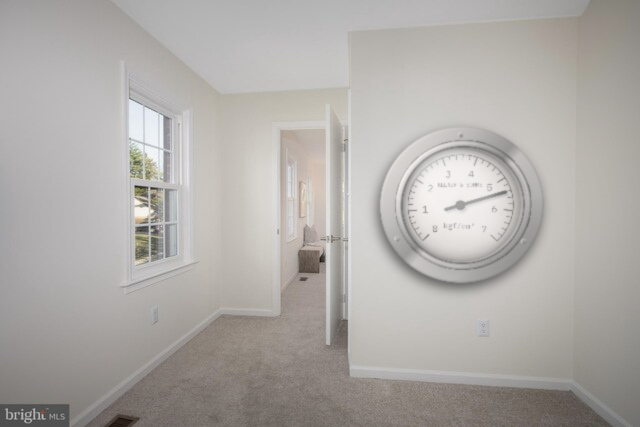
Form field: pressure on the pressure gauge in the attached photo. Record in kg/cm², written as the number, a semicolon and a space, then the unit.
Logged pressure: 5.4; kg/cm²
